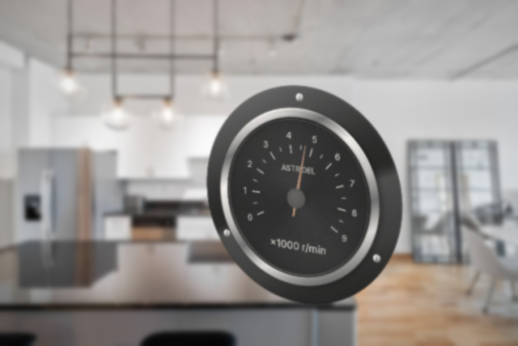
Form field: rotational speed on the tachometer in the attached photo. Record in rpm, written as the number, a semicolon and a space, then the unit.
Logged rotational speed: 4750; rpm
